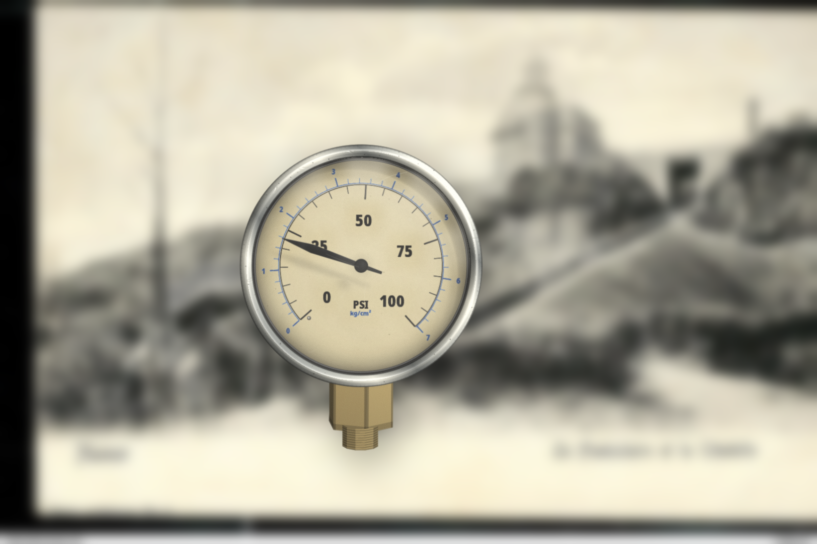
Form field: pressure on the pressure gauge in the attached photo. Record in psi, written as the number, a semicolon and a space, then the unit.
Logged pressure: 22.5; psi
